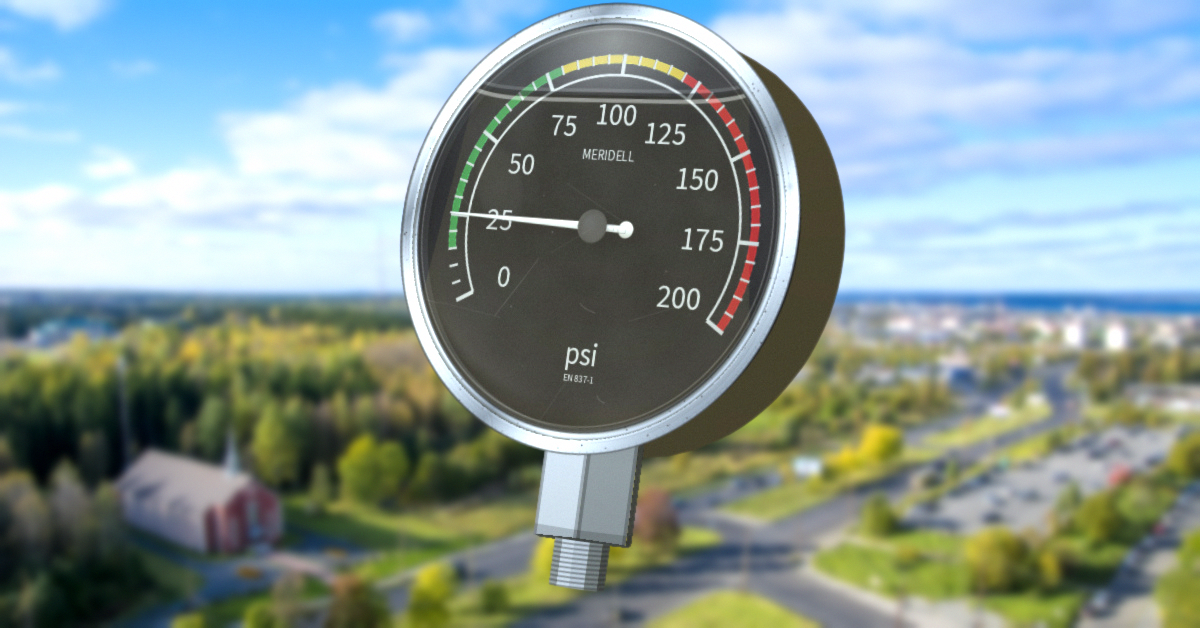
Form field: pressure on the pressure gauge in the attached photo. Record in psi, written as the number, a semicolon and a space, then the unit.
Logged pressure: 25; psi
